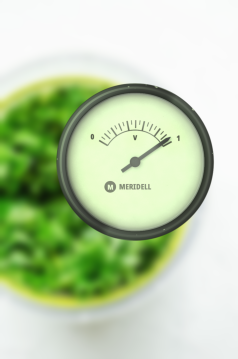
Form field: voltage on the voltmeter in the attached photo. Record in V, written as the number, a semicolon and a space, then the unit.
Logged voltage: 0.95; V
